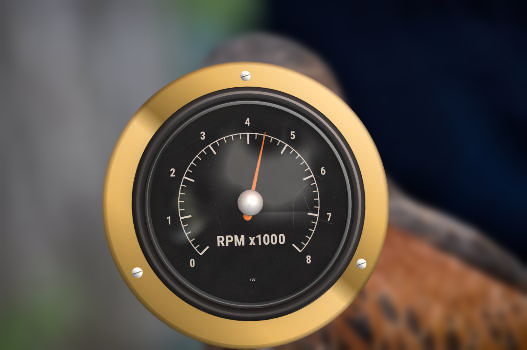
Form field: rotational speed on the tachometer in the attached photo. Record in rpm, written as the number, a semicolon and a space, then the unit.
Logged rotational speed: 4400; rpm
